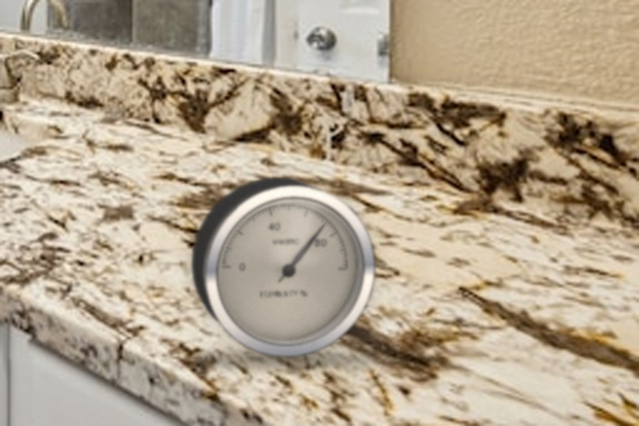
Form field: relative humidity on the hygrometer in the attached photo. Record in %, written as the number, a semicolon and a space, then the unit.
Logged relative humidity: 70; %
